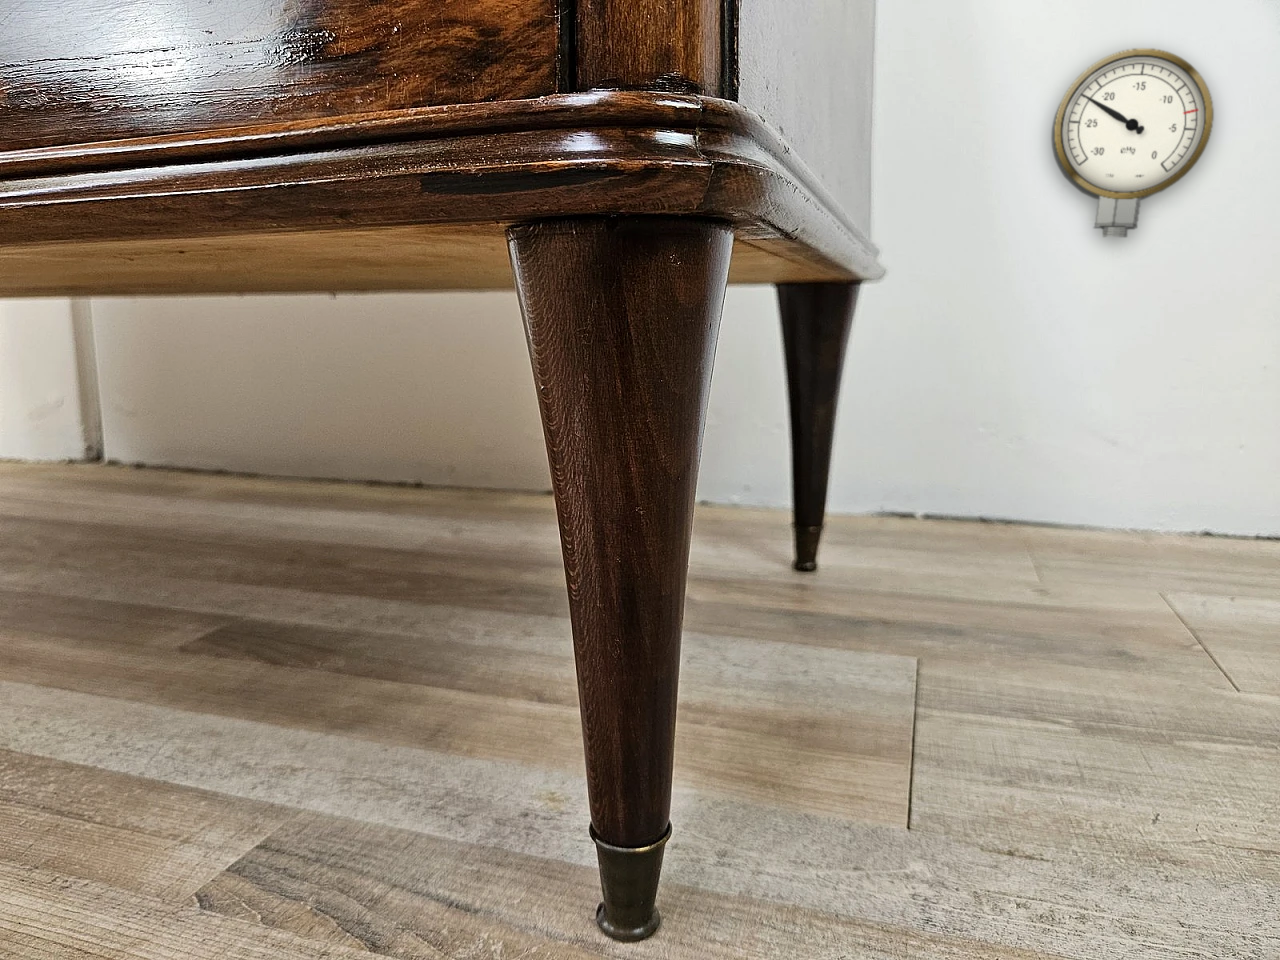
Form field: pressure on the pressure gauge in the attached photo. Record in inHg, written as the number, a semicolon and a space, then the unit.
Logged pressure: -22; inHg
